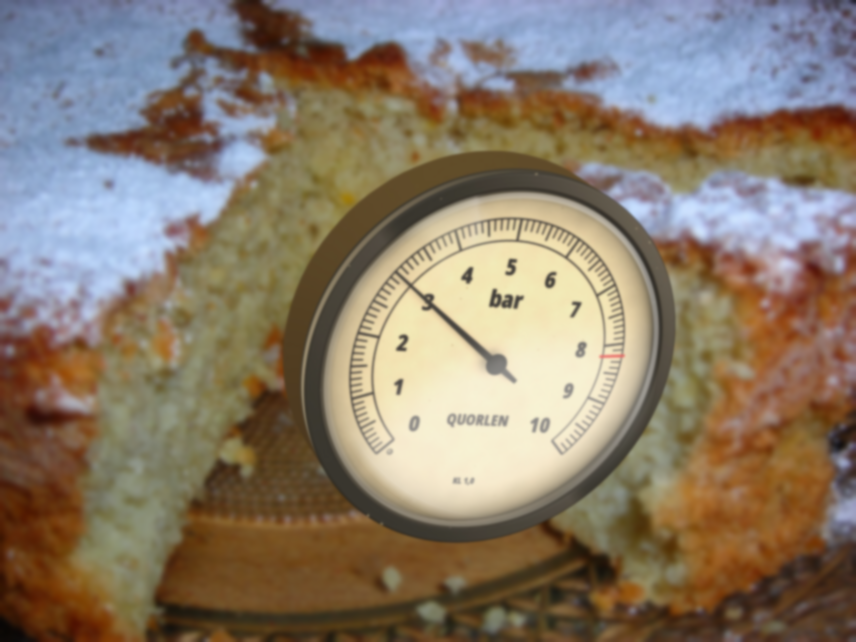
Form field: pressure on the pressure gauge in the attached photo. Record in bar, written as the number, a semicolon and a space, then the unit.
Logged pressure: 3; bar
